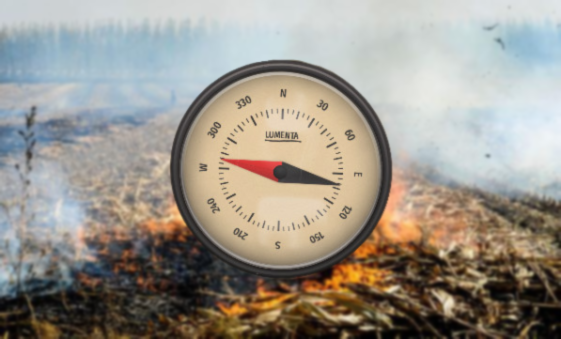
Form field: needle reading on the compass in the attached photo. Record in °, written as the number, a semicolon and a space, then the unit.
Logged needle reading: 280; °
